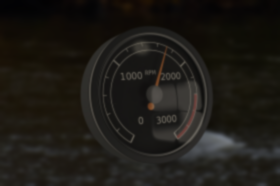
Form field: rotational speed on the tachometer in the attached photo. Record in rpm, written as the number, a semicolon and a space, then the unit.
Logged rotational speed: 1700; rpm
